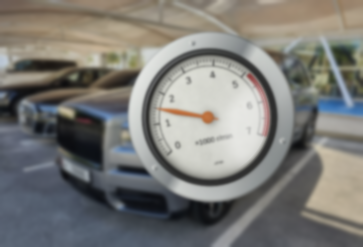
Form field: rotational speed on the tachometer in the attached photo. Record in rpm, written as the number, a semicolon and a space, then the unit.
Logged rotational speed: 1500; rpm
